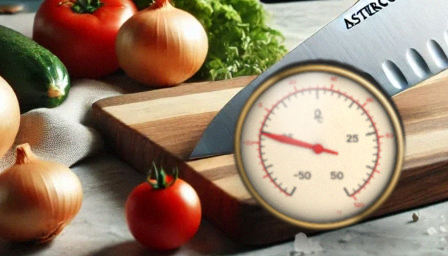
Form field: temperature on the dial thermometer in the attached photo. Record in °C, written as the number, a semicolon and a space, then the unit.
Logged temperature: -25; °C
